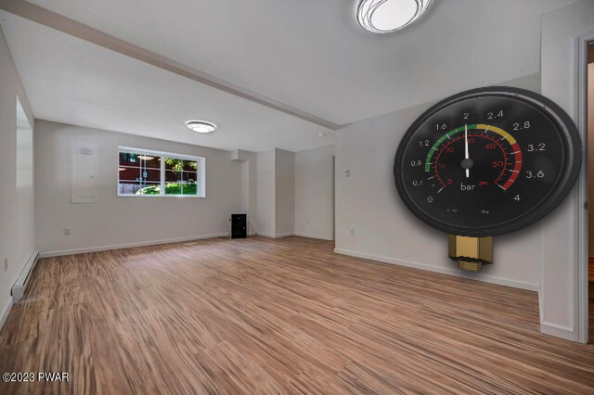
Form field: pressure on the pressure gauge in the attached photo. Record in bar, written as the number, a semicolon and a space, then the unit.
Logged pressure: 2; bar
